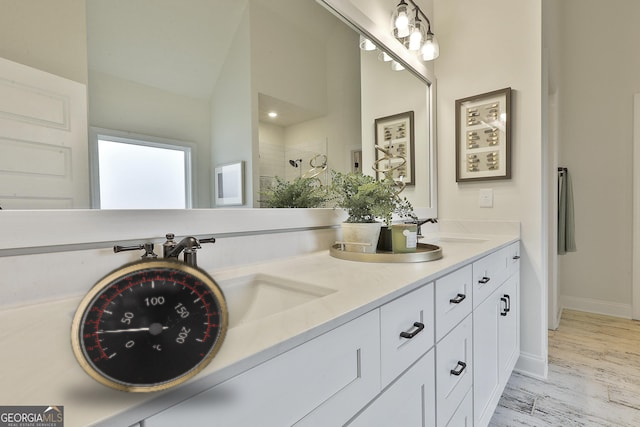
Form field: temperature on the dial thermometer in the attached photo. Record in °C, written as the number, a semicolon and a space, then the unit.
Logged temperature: 30; °C
